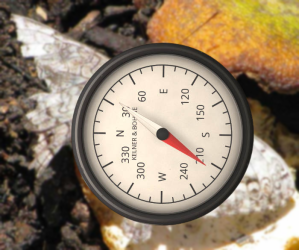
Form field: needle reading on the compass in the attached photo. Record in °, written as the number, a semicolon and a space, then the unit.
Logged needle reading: 215; °
